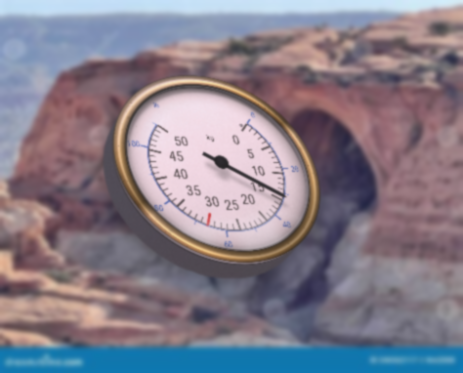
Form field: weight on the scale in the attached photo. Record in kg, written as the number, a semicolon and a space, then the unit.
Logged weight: 15; kg
